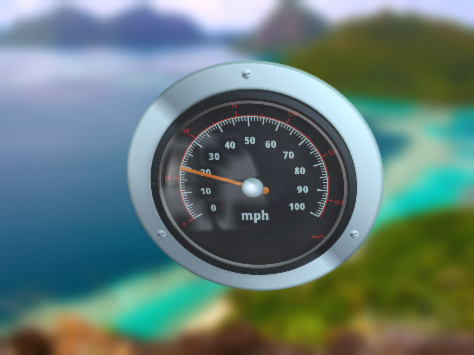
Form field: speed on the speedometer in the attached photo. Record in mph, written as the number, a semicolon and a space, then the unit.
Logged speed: 20; mph
